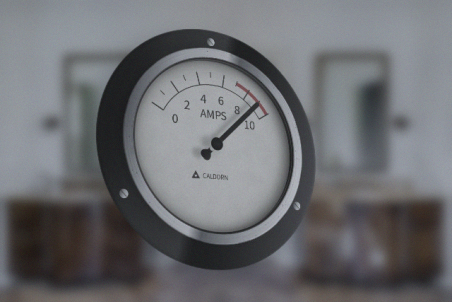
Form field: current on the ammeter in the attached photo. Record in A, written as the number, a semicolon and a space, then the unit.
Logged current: 9; A
